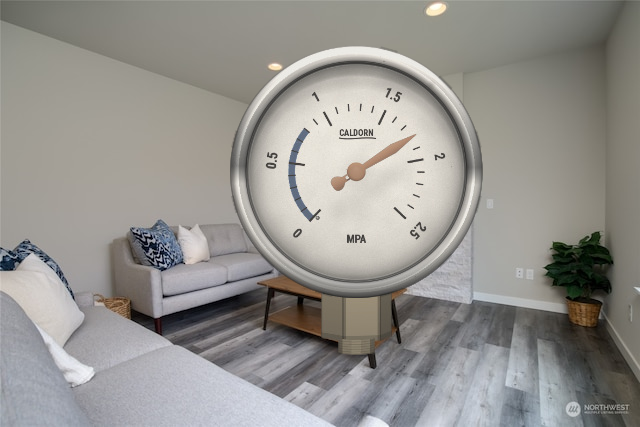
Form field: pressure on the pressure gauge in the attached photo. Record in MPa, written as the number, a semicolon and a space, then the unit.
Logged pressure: 1.8; MPa
